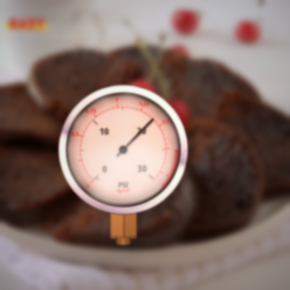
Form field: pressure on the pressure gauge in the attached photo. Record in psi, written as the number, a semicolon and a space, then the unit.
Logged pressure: 20; psi
